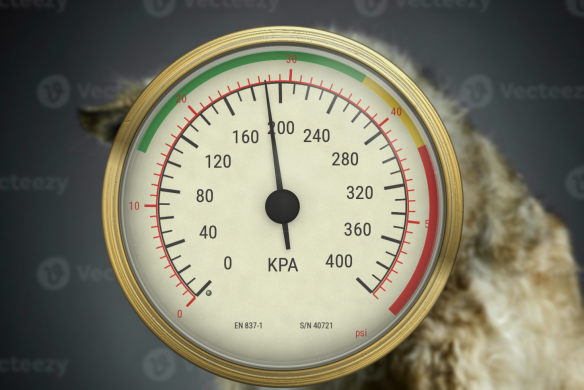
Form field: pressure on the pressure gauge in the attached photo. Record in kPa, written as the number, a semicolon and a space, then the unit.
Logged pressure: 190; kPa
